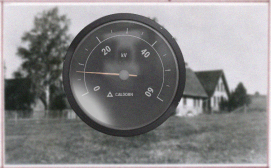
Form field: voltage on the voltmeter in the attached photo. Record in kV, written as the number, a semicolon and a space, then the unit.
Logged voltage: 7.5; kV
